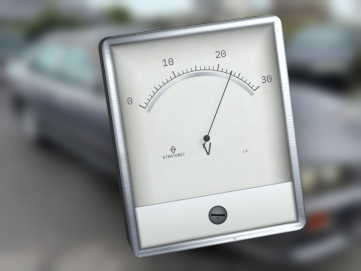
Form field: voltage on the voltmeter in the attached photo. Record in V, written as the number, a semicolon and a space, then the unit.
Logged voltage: 23; V
